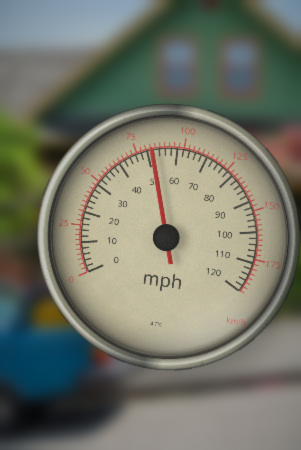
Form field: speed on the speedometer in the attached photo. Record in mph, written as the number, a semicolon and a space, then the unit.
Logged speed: 52; mph
